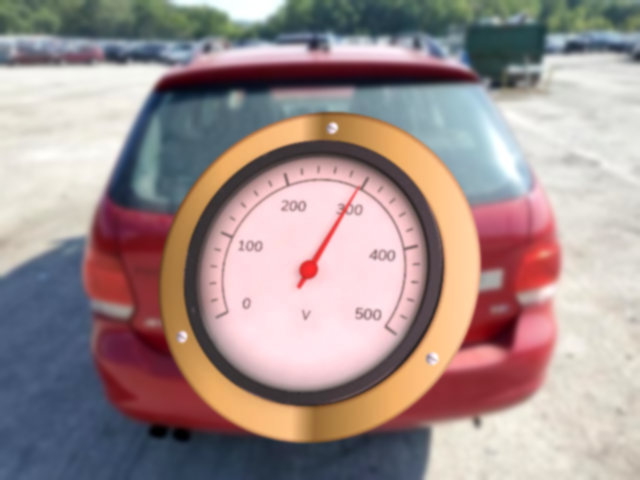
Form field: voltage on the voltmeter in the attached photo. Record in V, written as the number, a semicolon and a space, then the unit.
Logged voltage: 300; V
